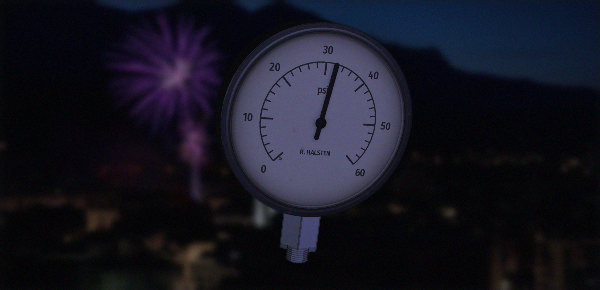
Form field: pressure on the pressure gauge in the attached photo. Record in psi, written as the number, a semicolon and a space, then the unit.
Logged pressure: 32; psi
